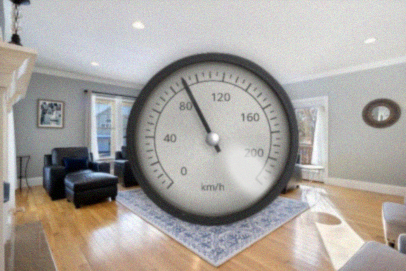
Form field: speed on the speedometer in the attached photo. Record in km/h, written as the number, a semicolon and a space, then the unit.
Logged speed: 90; km/h
